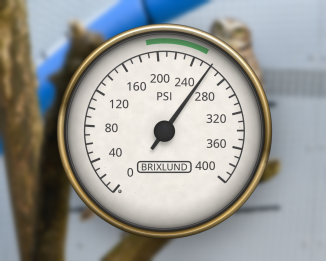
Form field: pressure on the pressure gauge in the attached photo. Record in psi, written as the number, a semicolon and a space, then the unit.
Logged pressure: 260; psi
